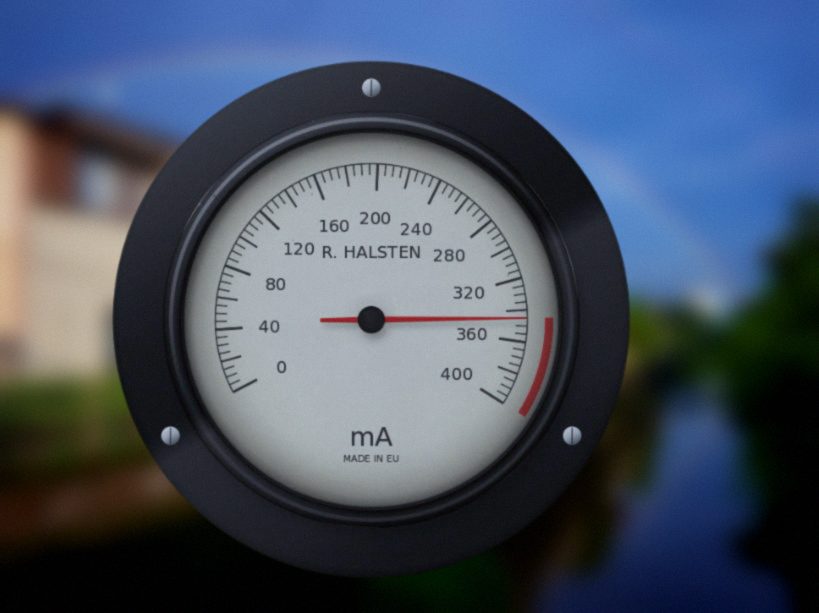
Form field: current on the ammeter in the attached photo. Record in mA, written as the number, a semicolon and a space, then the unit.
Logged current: 345; mA
